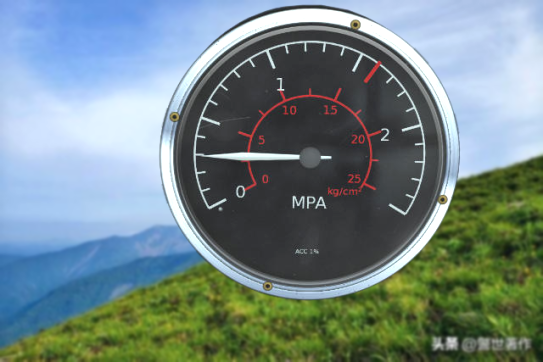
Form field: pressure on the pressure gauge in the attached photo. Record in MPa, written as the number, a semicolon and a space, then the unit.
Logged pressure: 0.3; MPa
